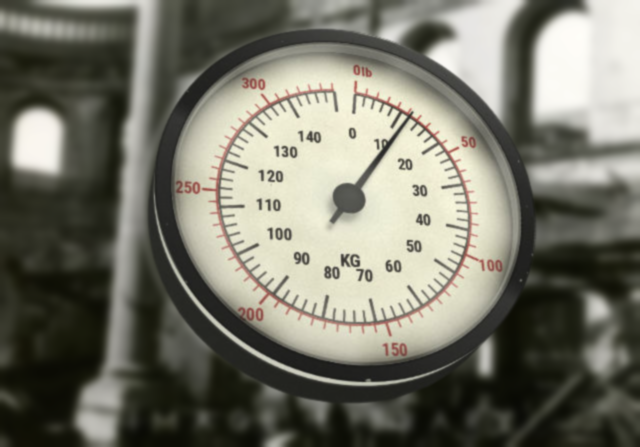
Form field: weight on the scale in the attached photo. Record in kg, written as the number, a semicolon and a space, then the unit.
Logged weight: 12; kg
